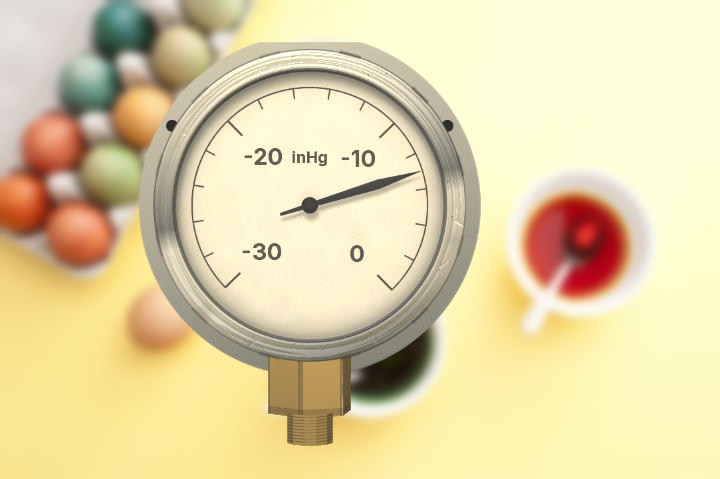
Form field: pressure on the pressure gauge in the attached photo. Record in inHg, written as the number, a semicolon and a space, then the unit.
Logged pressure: -7; inHg
